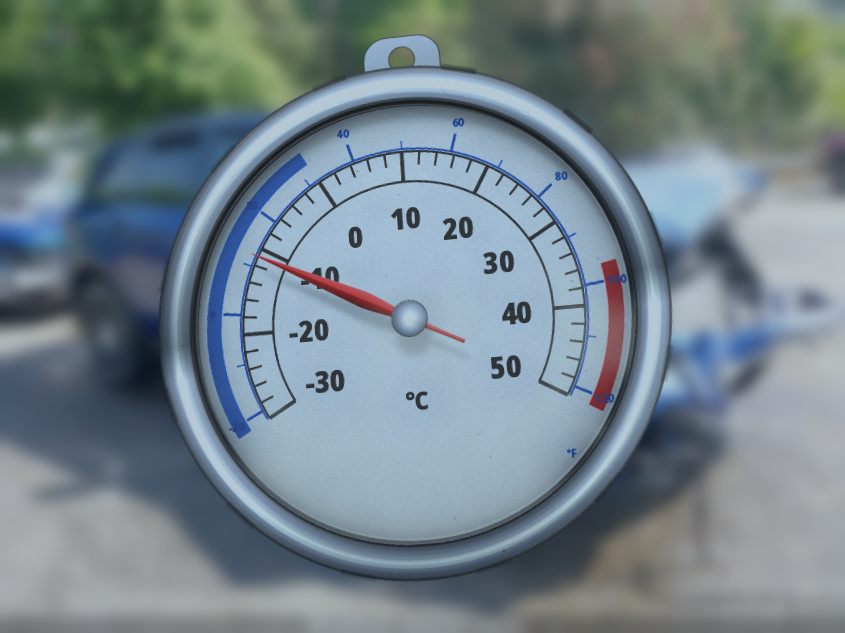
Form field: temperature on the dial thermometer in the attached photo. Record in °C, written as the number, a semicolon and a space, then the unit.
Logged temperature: -11; °C
